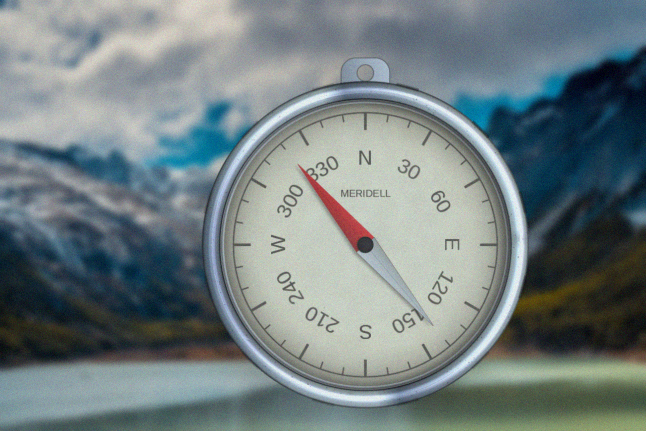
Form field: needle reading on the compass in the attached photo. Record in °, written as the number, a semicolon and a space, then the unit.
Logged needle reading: 320; °
